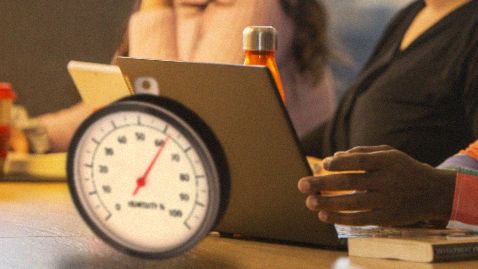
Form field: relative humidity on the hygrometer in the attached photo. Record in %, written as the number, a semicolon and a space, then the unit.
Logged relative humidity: 62.5; %
